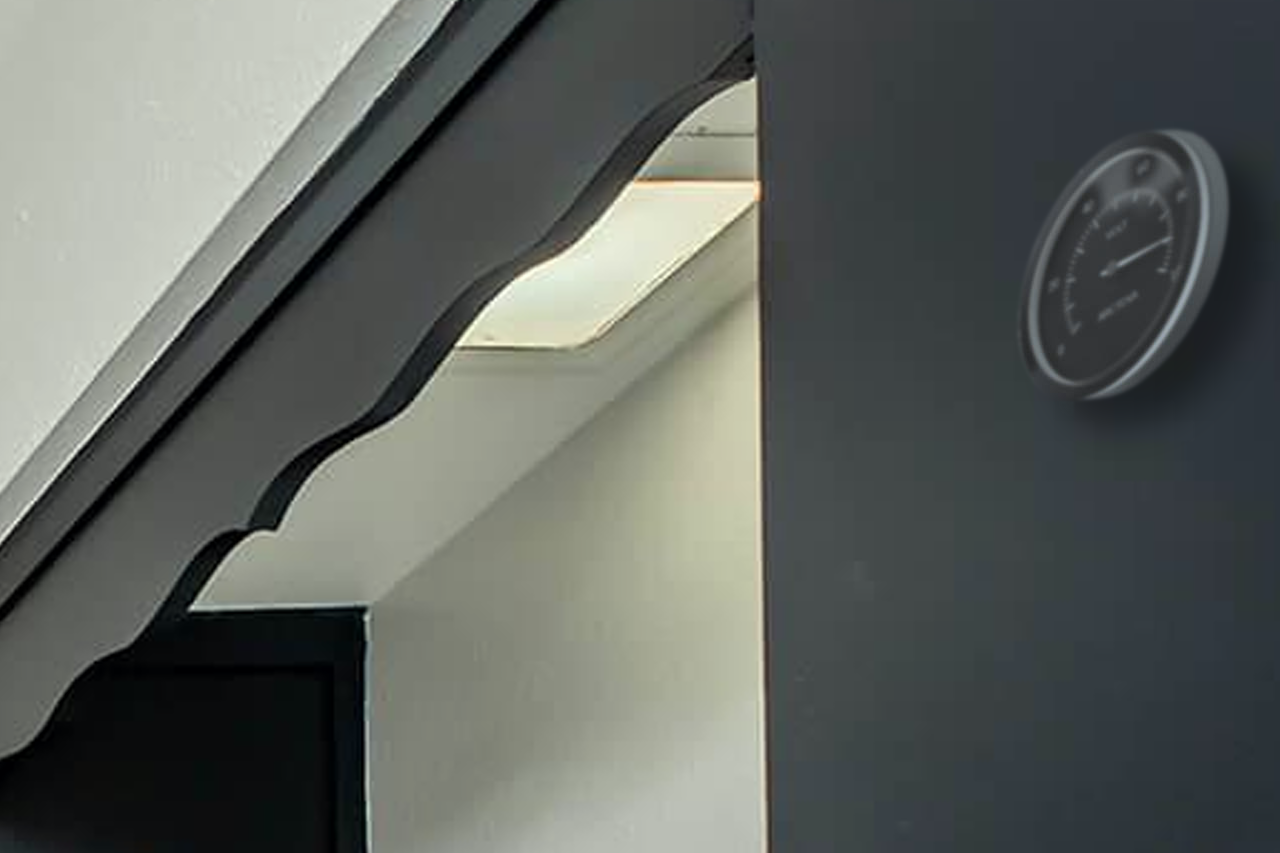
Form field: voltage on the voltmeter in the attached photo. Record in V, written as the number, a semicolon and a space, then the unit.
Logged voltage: 90; V
